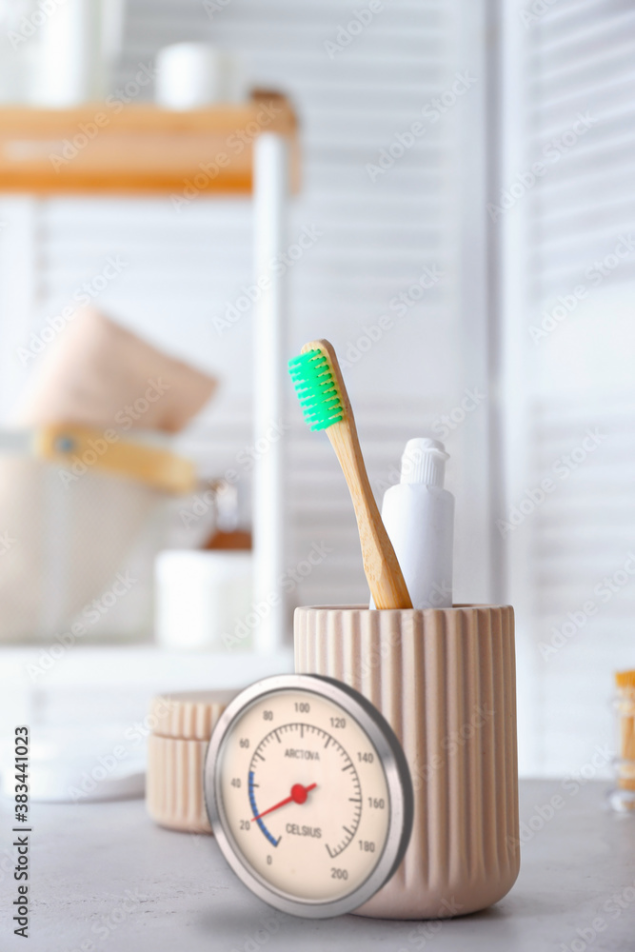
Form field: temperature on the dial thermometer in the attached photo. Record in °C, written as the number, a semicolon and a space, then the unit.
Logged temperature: 20; °C
